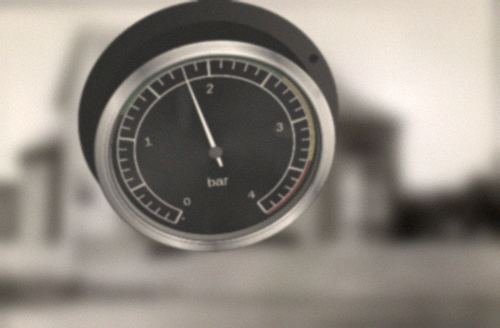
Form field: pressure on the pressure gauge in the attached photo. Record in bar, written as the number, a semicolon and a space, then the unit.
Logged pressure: 1.8; bar
